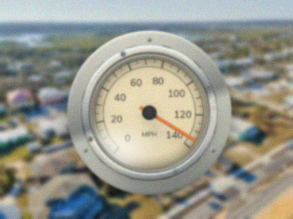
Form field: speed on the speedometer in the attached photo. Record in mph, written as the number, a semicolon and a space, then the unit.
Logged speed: 135; mph
